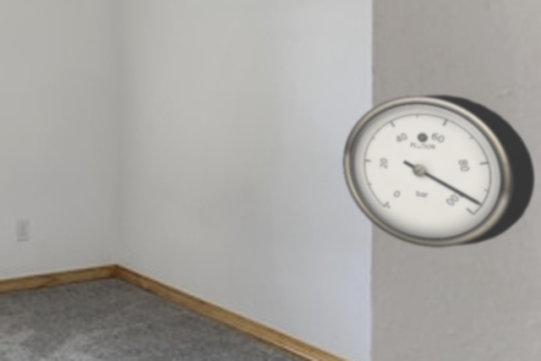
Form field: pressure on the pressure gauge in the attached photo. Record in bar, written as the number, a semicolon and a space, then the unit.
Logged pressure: 95; bar
